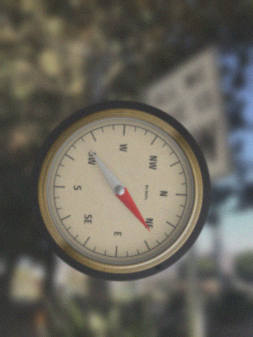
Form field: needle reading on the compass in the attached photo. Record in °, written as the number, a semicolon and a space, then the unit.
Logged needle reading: 50; °
